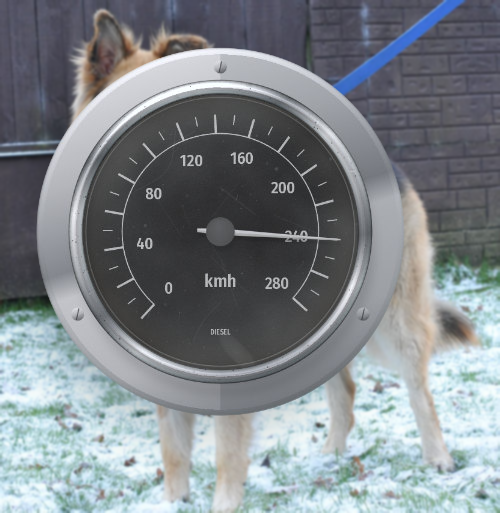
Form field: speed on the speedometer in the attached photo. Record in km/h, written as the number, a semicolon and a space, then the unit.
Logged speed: 240; km/h
